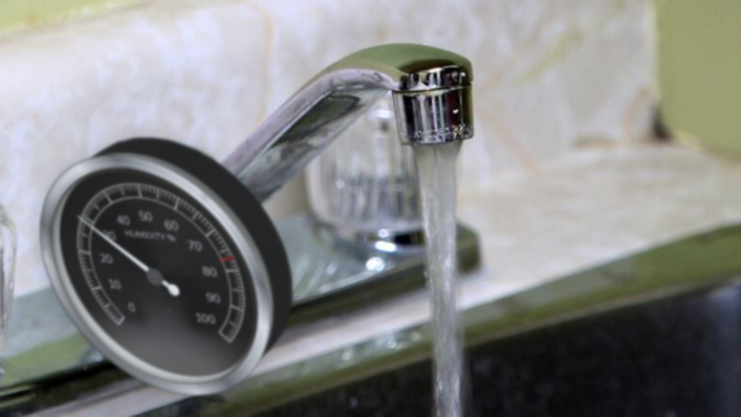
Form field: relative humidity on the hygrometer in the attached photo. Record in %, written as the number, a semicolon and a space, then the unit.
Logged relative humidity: 30; %
